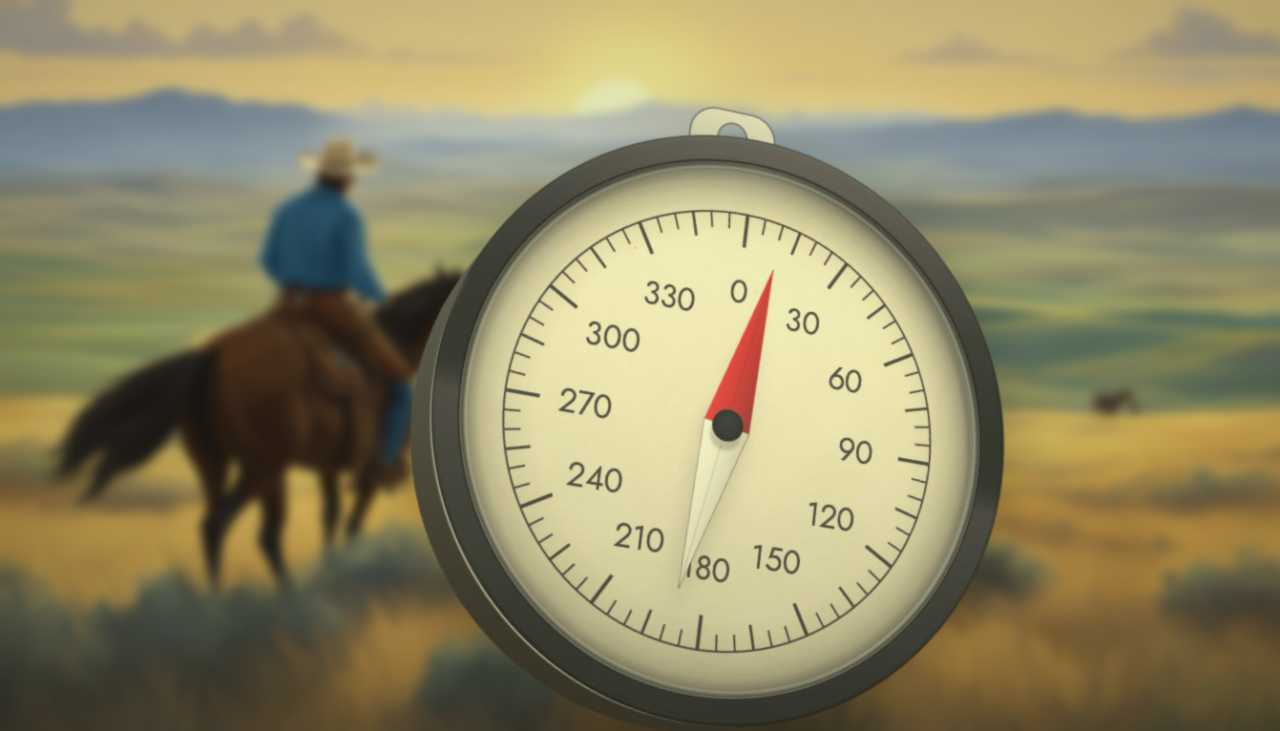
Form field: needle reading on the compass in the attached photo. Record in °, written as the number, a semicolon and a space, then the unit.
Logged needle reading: 10; °
